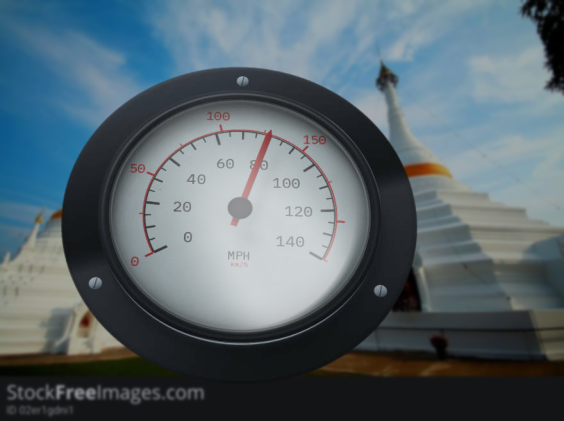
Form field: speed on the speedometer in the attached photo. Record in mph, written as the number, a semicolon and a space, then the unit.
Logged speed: 80; mph
